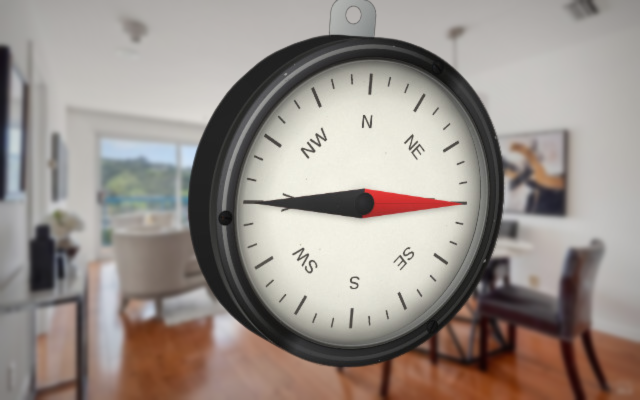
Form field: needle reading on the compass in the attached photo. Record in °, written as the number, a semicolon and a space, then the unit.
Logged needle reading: 90; °
